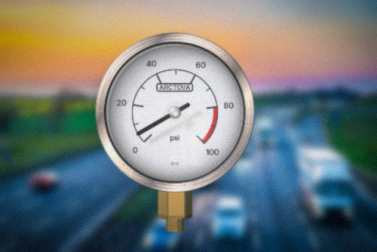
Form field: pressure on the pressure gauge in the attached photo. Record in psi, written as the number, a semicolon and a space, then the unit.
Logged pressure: 5; psi
